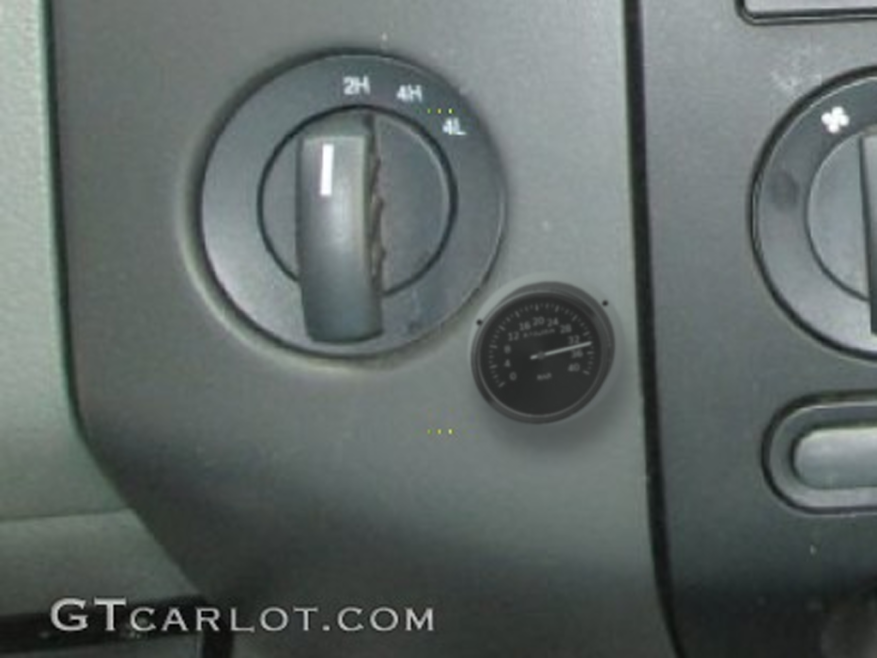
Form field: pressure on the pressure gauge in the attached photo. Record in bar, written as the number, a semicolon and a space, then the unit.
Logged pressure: 34; bar
